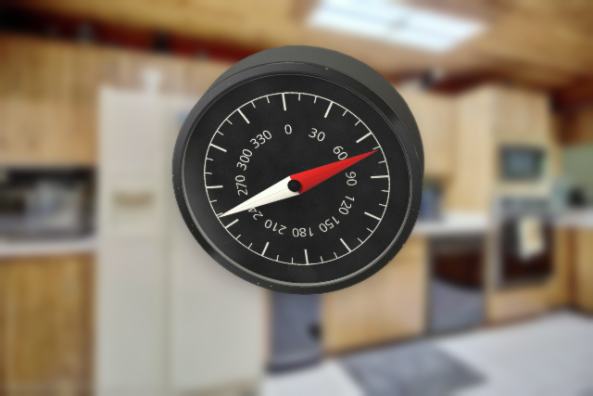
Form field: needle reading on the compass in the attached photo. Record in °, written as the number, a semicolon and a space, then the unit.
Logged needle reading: 70; °
